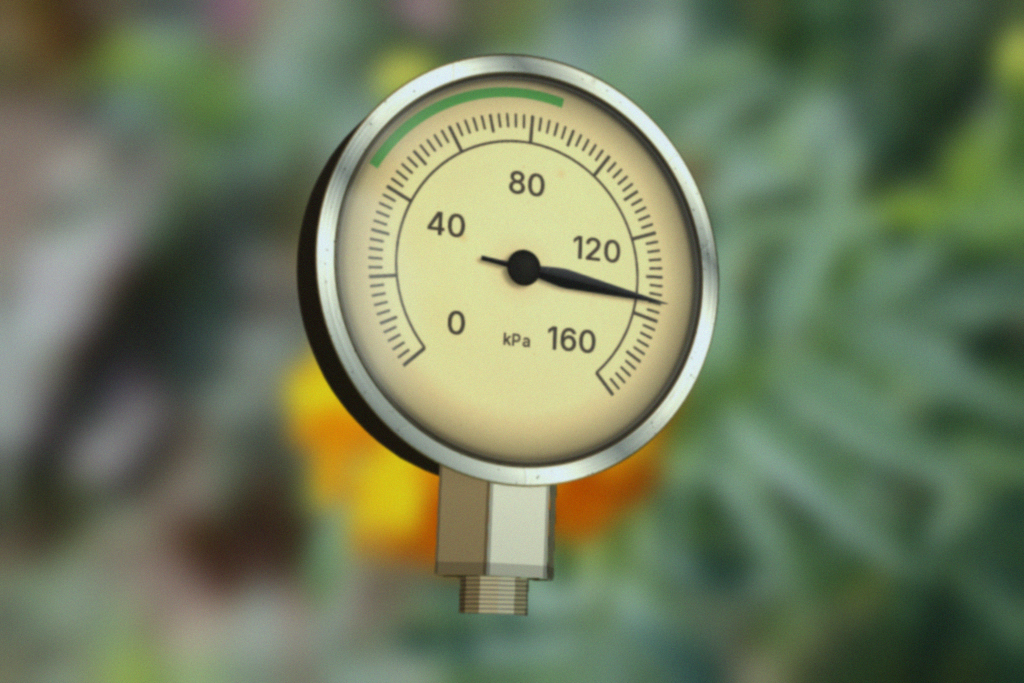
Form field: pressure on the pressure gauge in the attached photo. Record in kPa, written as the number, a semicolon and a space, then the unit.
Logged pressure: 136; kPa
